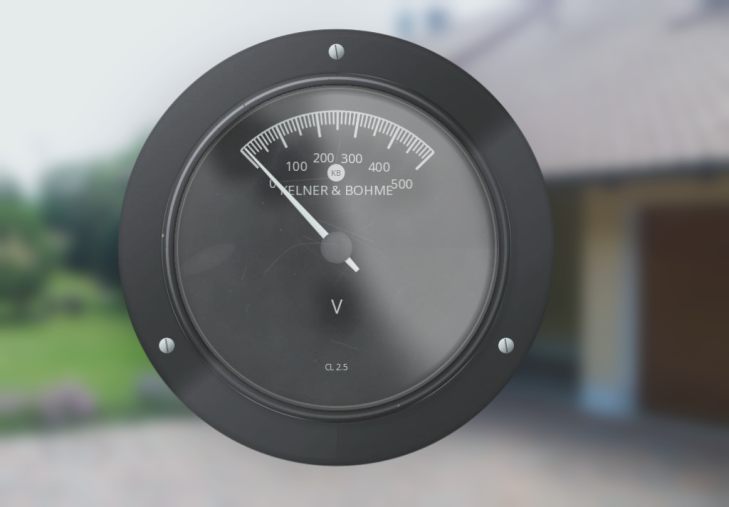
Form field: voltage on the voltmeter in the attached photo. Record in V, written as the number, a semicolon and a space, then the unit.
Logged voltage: 10; V
